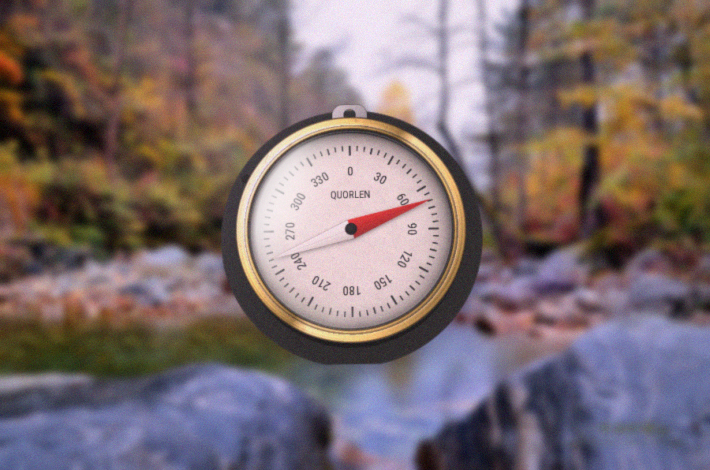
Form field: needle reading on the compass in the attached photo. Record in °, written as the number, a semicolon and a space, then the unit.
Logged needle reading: 70; °
